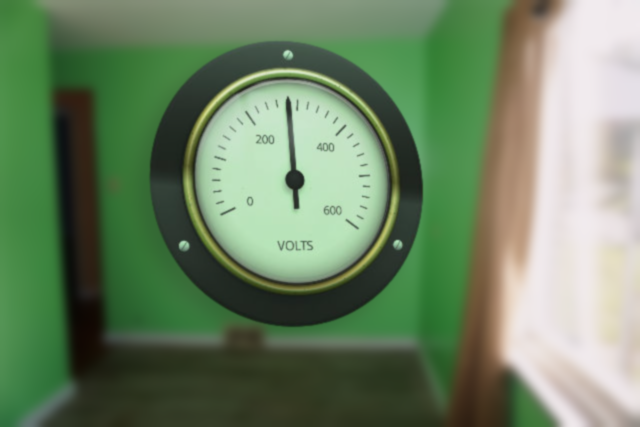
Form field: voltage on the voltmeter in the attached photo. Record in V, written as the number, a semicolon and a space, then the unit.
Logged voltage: 280; V
